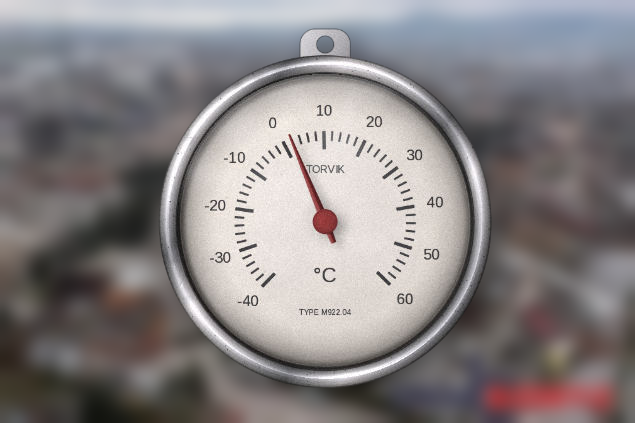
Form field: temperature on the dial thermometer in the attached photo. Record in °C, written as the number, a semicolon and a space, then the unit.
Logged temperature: 2; °C
